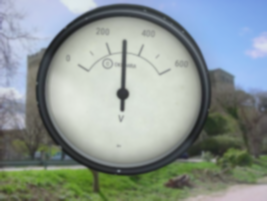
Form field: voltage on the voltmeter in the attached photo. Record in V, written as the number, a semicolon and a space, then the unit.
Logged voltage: 300; V
